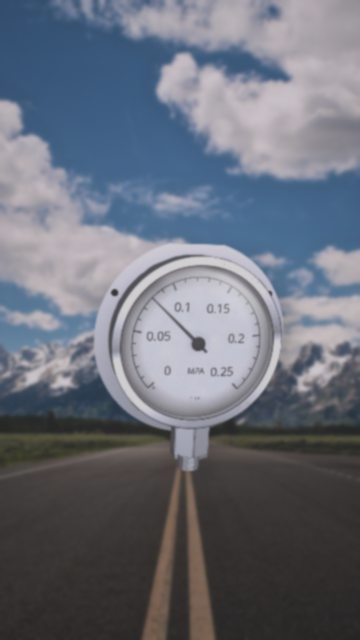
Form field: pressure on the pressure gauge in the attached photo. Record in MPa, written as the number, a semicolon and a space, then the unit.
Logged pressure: 0.08; MPa
